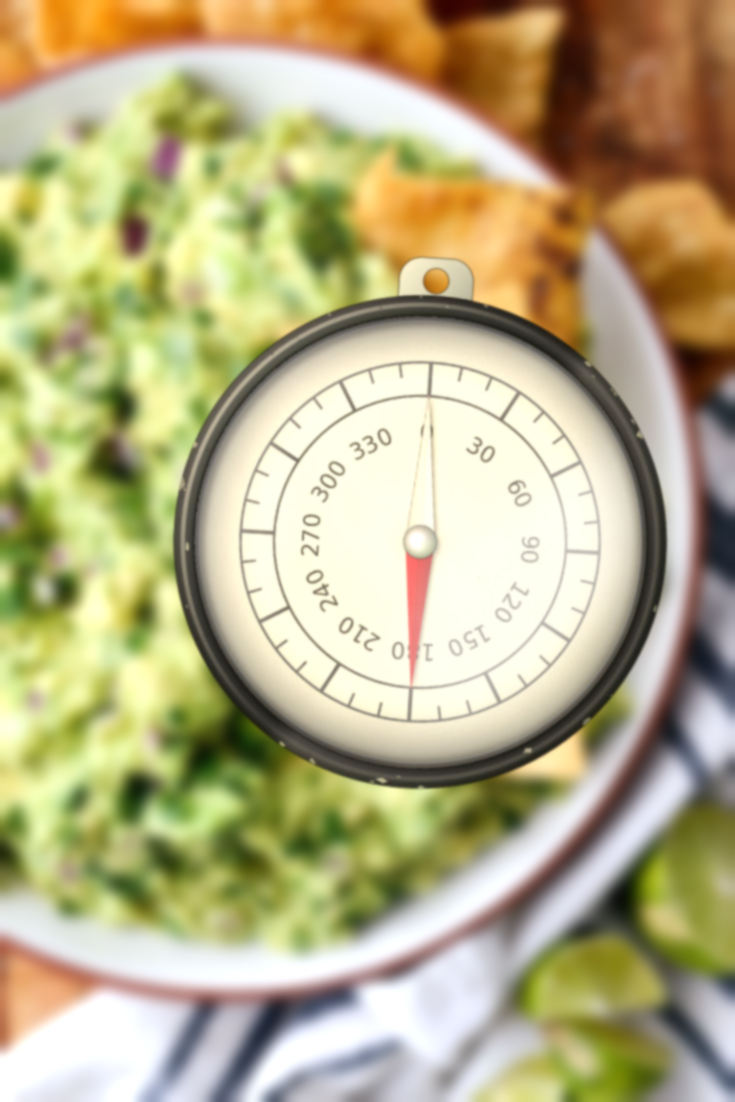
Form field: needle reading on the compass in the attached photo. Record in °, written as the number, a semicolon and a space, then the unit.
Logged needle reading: 180; °
